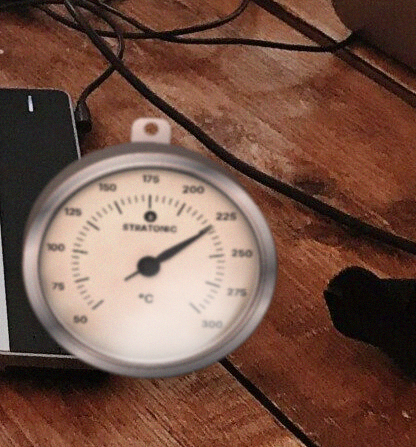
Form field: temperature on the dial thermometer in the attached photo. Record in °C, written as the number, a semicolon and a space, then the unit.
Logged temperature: 225; °C
